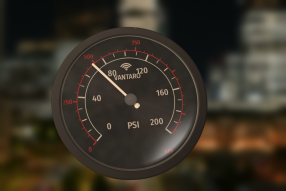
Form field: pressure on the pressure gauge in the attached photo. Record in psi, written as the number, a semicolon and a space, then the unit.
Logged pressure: 70; psi
